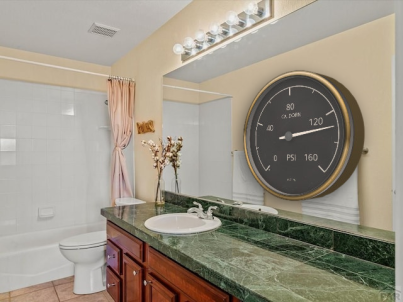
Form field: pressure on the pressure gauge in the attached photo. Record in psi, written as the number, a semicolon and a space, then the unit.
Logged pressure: 130; psi
